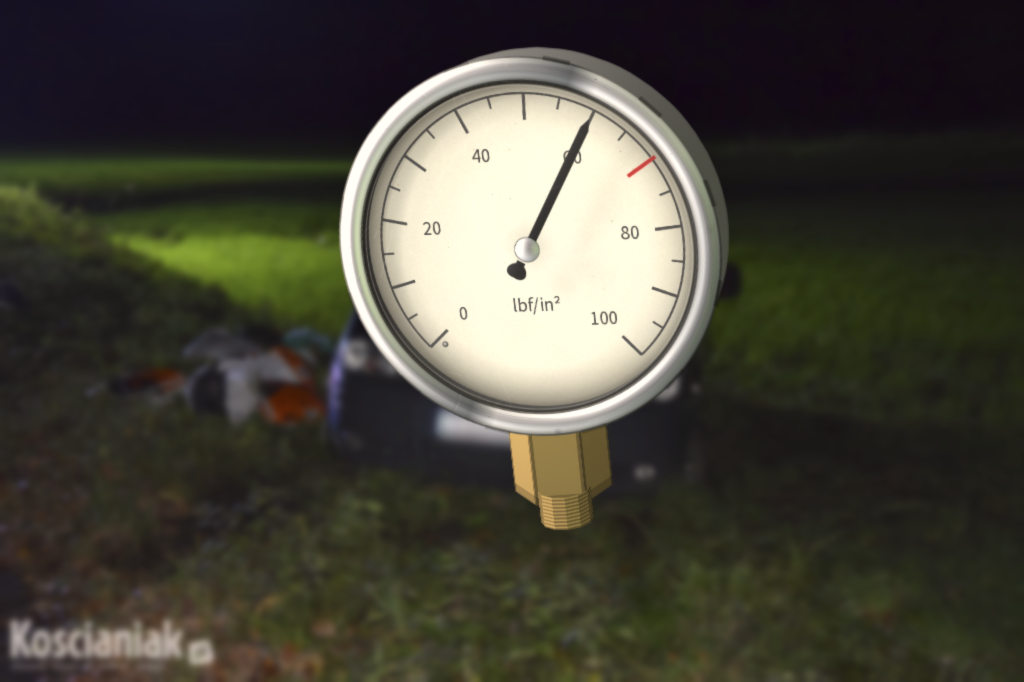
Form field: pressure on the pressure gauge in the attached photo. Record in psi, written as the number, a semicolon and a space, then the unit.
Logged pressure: 60; psi
